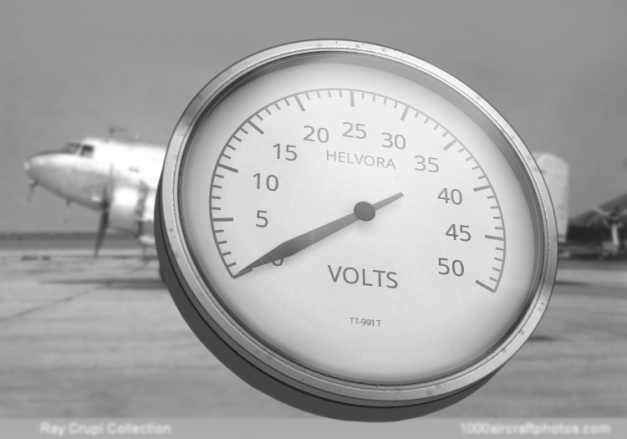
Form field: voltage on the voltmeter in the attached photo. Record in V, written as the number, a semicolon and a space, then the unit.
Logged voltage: 0; V
